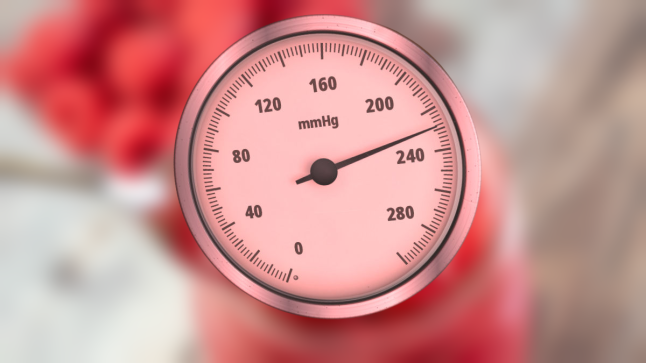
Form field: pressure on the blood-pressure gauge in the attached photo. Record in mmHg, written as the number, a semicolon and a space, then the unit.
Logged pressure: 228; mmHg
